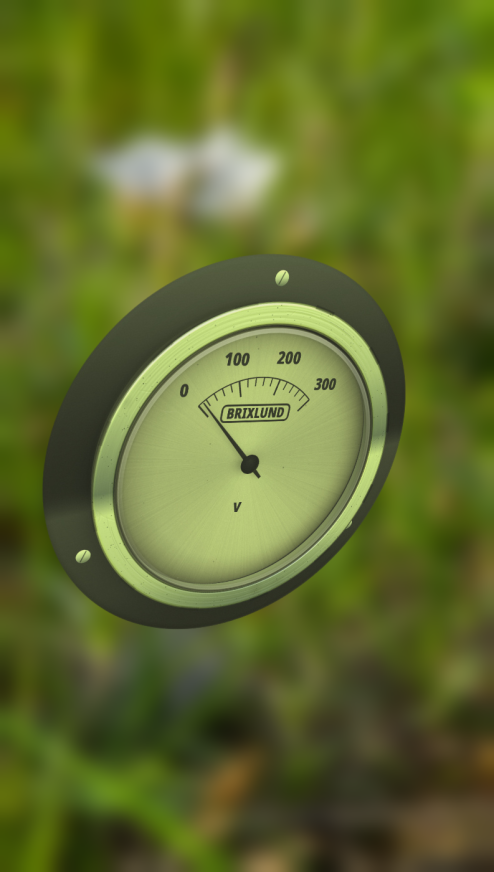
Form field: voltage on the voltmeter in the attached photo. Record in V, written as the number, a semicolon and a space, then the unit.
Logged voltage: 10; V
